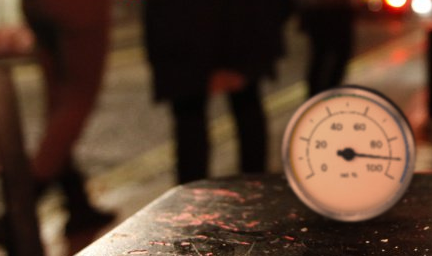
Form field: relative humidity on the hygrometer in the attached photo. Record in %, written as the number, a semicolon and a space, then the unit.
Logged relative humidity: 90; %
